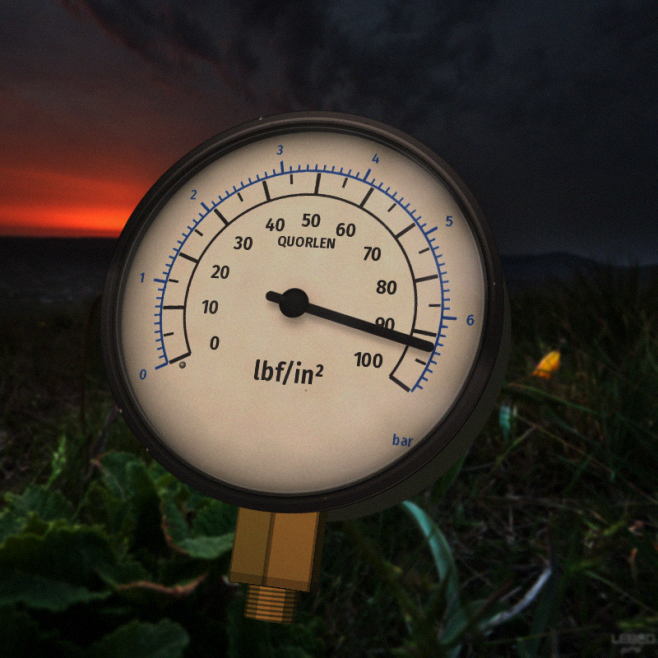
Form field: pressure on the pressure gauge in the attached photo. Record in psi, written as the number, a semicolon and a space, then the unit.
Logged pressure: 92.5; psi
